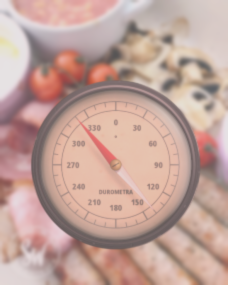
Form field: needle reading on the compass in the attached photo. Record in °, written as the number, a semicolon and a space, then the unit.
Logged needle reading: 320; °
